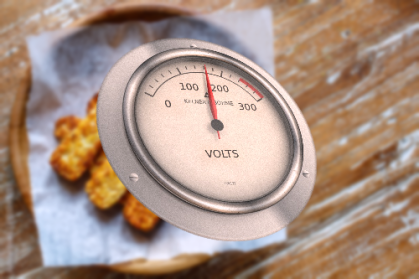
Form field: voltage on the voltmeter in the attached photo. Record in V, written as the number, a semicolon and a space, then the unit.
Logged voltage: 160; V
